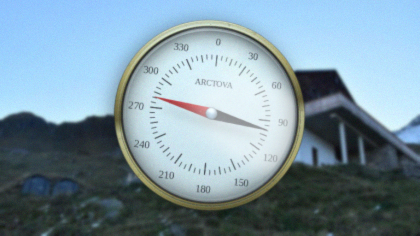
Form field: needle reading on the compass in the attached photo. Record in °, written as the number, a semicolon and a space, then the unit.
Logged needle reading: 280; °
